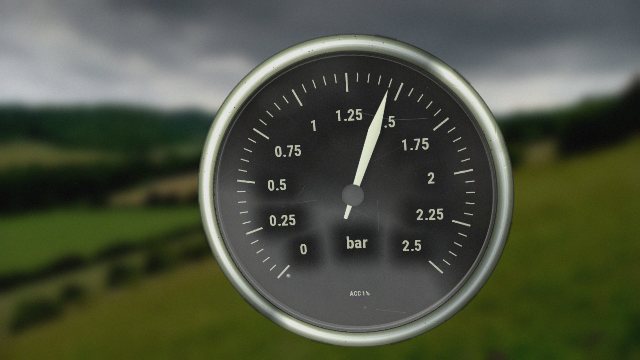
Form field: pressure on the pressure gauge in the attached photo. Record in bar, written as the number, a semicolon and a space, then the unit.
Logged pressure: 1.45; bar
